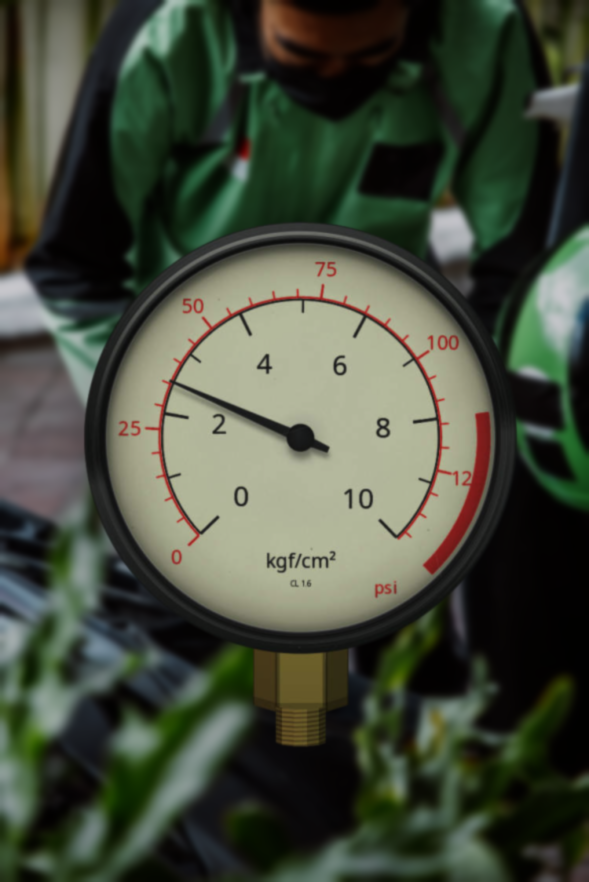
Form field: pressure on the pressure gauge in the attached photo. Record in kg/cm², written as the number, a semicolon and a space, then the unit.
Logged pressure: 2.5; kg/cm²
